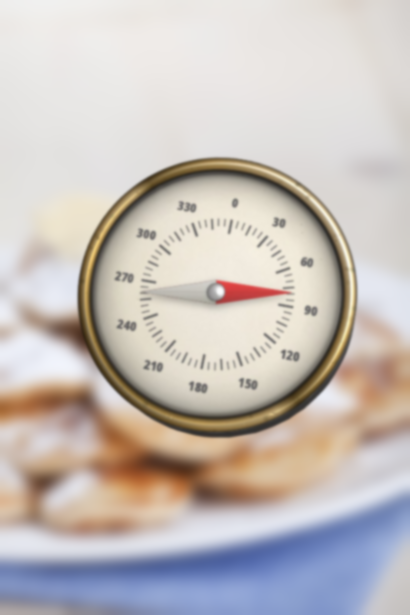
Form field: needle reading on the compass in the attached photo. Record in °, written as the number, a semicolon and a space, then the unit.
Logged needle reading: 80; °
